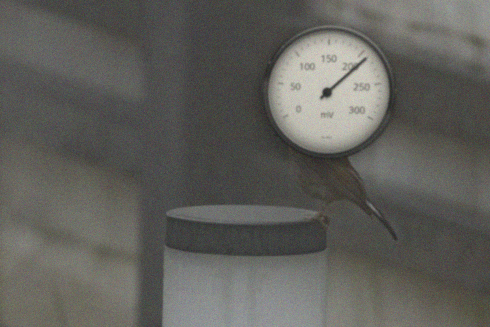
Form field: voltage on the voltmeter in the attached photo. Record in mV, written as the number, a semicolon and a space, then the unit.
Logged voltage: 210; mV
